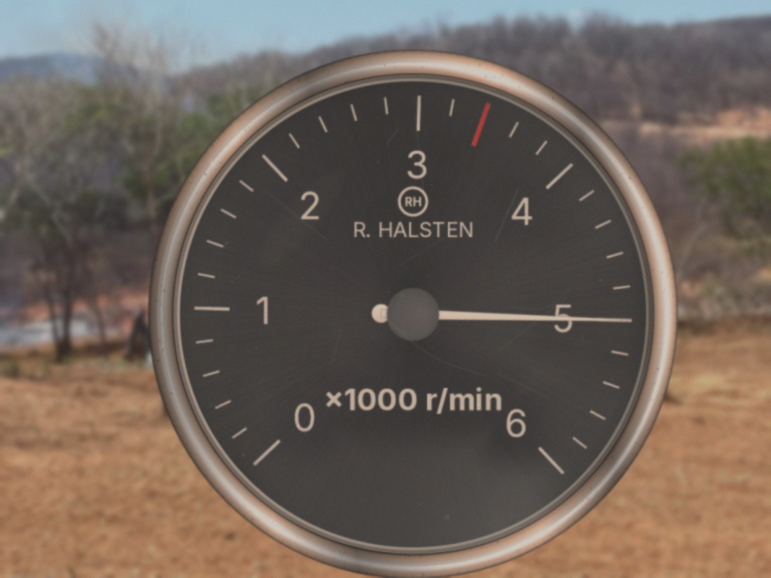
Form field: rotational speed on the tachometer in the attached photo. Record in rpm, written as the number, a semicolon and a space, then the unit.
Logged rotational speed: 5000; rpm
